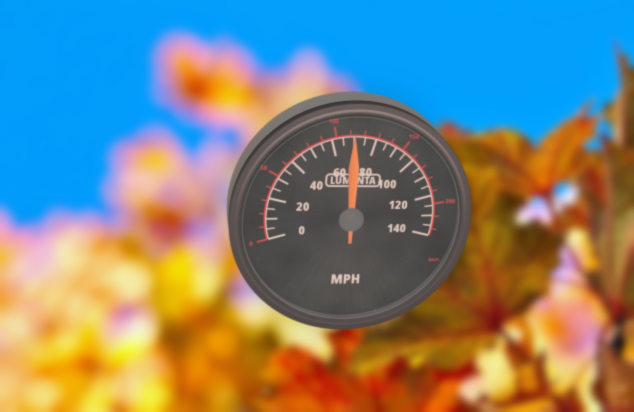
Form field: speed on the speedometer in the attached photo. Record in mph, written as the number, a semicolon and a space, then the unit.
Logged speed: 70; mph
